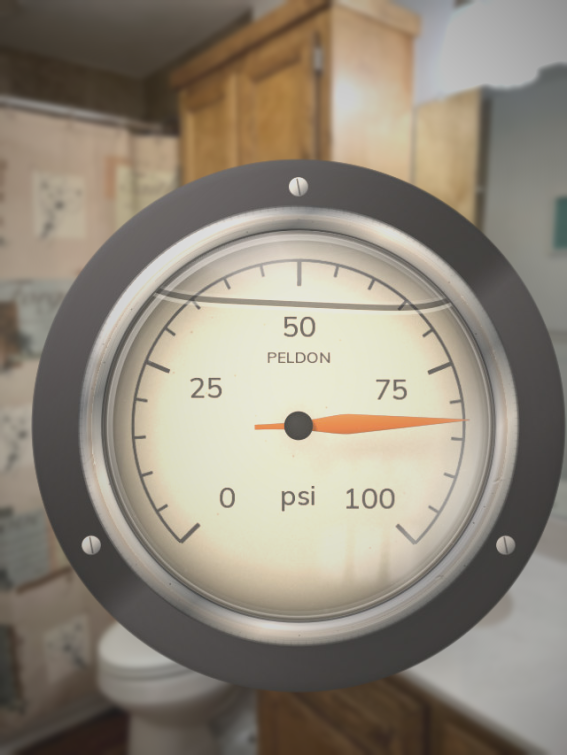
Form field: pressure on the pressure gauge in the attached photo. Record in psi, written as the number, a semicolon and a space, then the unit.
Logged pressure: 82.5; psi
